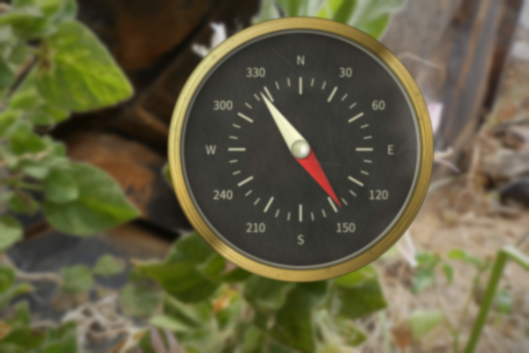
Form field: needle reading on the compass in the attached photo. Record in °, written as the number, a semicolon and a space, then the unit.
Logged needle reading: 145; °
